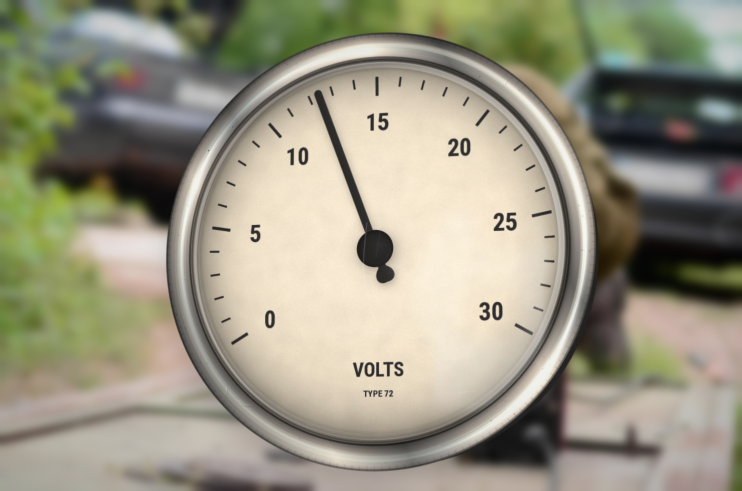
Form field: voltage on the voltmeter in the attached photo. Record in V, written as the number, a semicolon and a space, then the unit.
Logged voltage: 12.5; V
